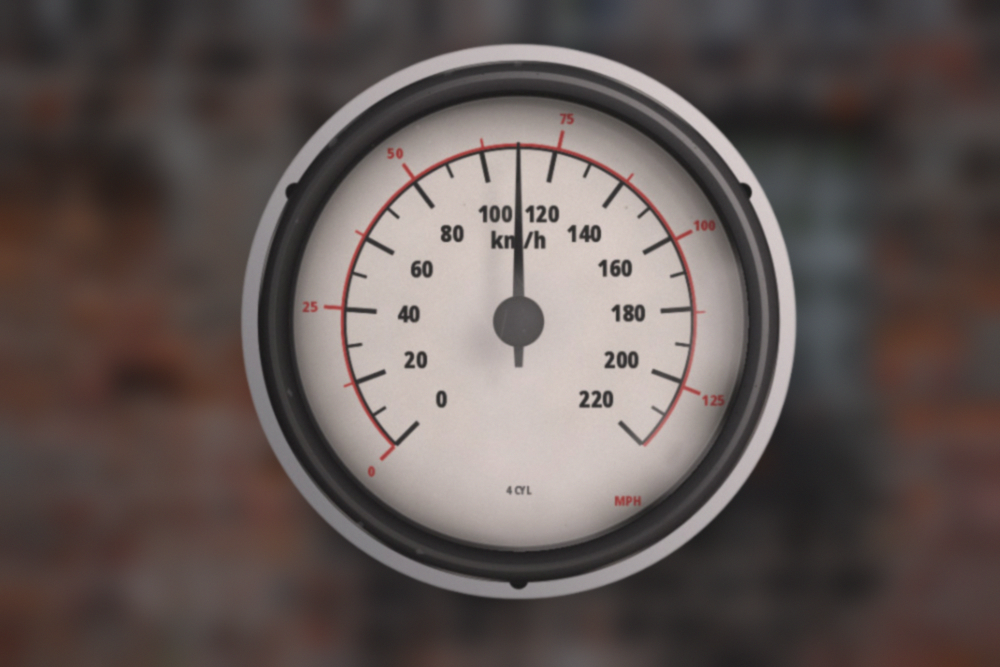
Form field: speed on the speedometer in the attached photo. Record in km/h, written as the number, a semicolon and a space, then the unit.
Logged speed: 110; km/h
